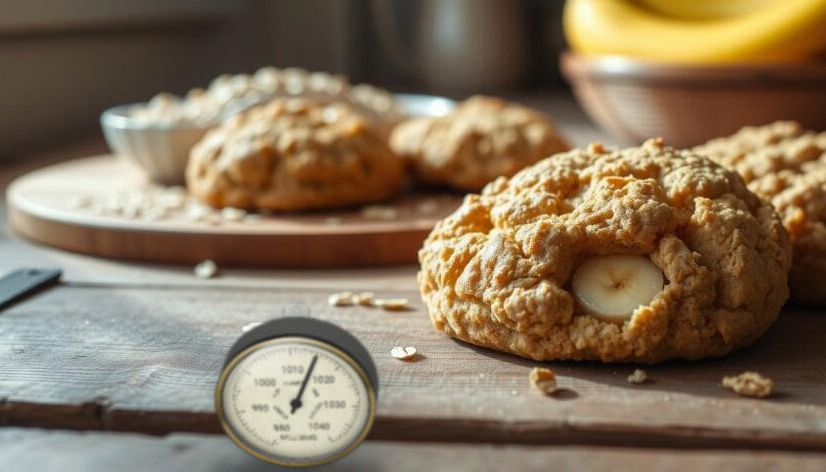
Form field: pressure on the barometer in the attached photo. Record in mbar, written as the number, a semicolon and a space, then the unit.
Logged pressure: 1015; mbar
